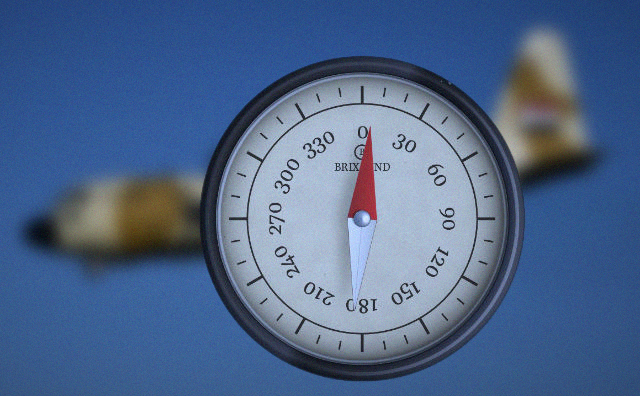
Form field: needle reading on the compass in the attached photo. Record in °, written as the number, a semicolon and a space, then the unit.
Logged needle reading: 5; °
